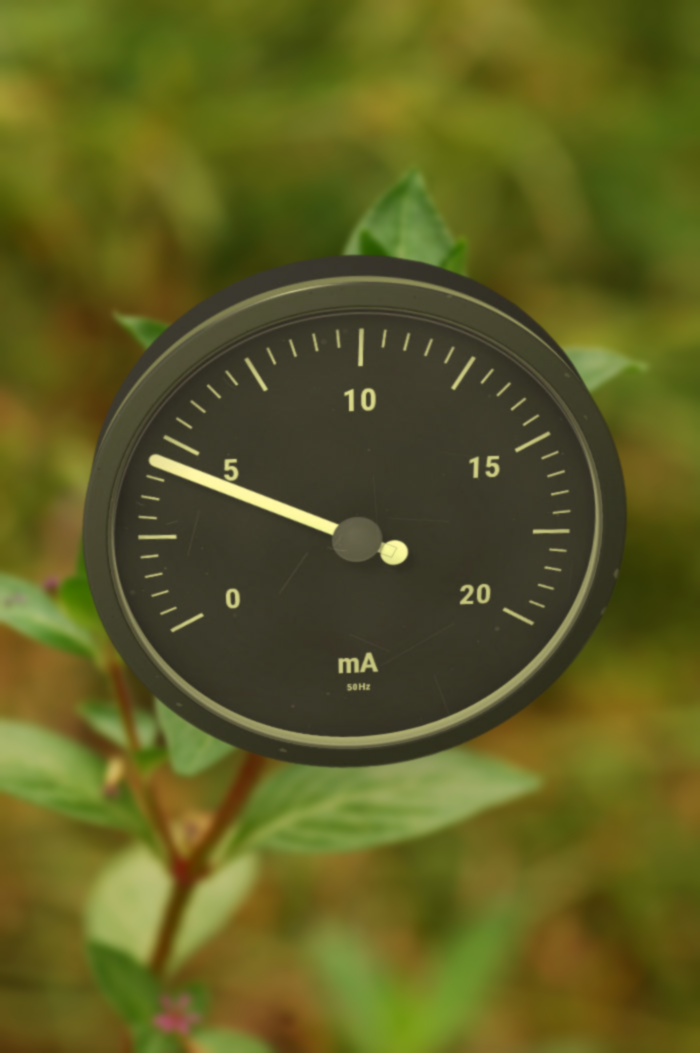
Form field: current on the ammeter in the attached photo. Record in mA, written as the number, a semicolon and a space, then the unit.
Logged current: 4.5; mA
